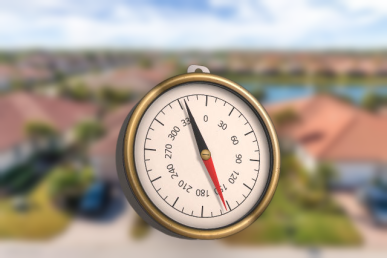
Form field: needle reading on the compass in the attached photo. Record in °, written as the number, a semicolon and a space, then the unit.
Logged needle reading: 155; °
